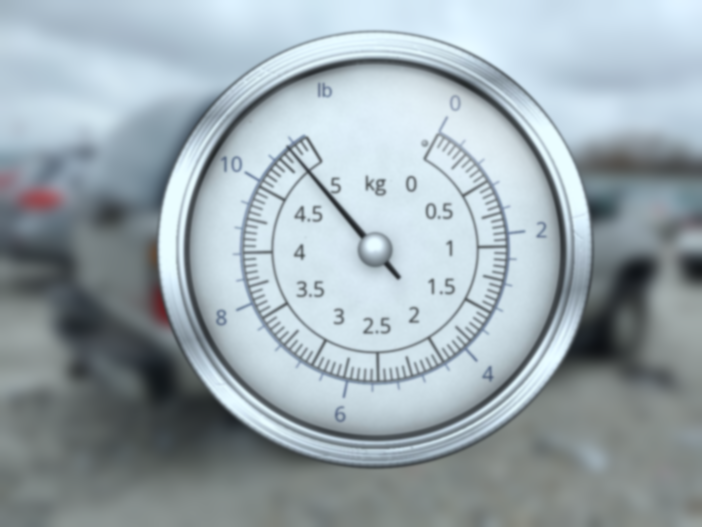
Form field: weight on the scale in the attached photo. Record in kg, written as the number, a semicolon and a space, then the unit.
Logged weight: 4.85; kg
